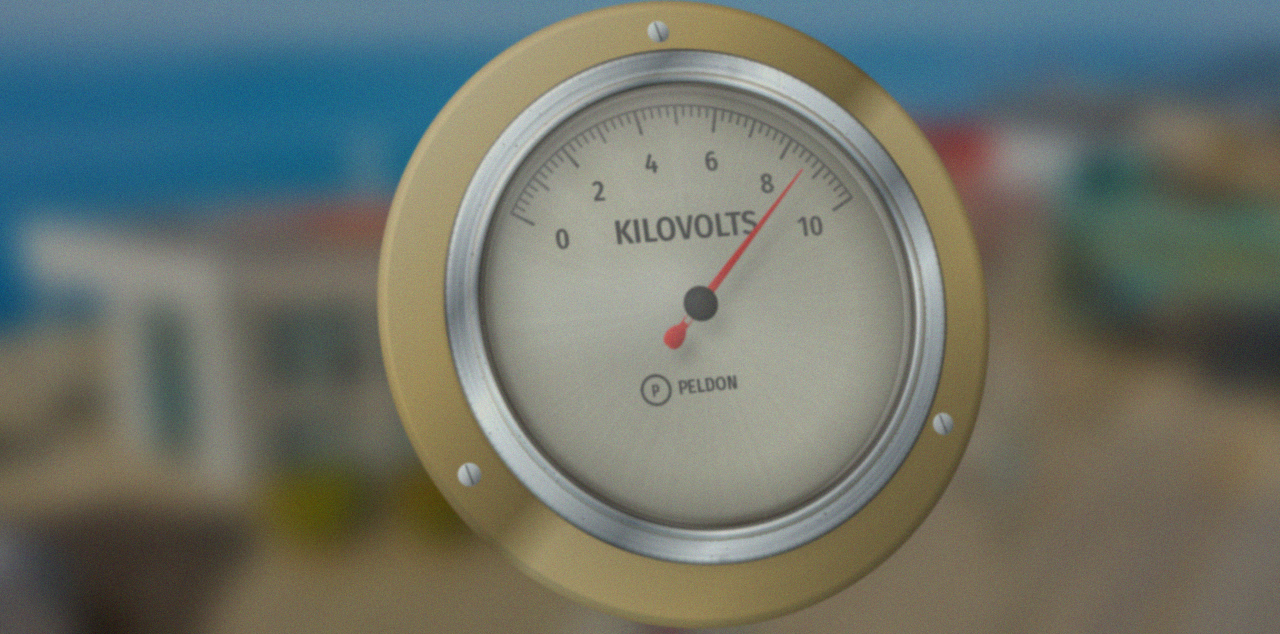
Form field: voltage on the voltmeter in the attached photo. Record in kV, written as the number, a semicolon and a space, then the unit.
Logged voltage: 8.6; kV
